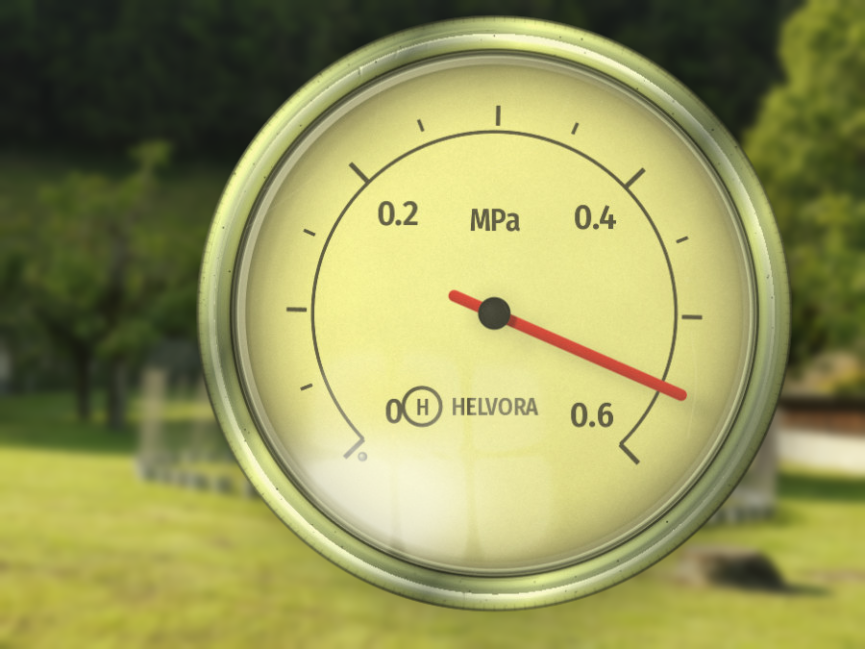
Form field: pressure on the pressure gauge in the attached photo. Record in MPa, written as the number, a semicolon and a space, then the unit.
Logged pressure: 0.55; MPa
